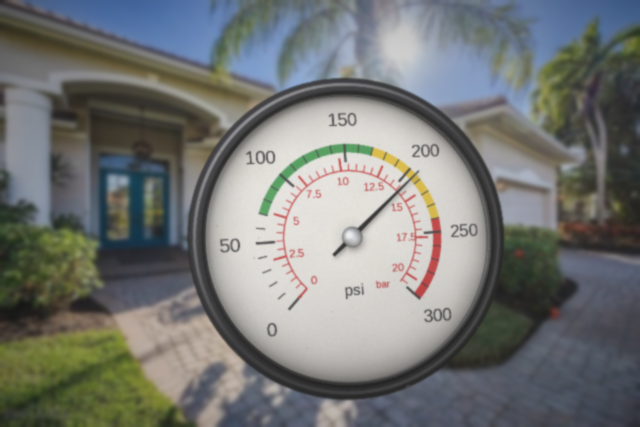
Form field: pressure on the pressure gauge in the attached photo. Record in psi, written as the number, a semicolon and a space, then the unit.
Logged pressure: 205; psi
